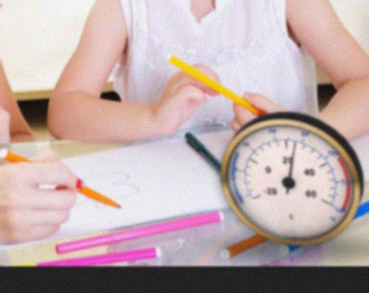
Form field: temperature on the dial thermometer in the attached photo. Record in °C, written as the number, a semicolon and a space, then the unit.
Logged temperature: 24; °C
